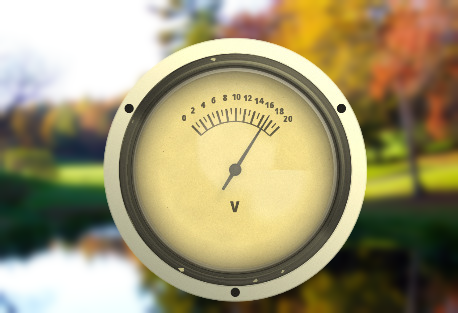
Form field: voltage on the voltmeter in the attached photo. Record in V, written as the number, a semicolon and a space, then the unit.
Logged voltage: 17; V
